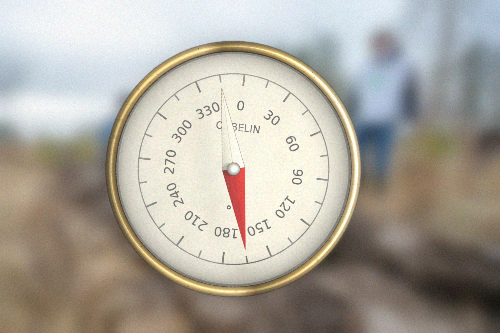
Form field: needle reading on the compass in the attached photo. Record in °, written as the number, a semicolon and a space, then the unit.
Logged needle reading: 165; °
